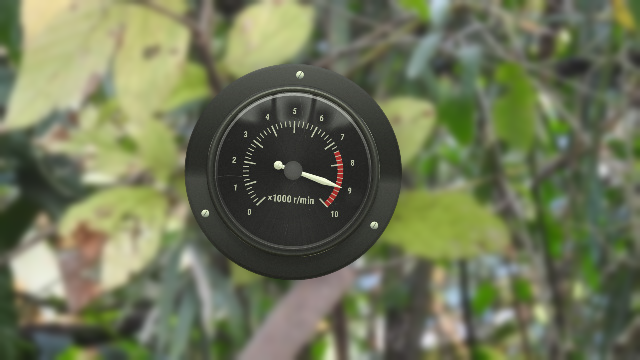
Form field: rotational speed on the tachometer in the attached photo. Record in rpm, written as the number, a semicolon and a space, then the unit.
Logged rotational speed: 9000; rpm
